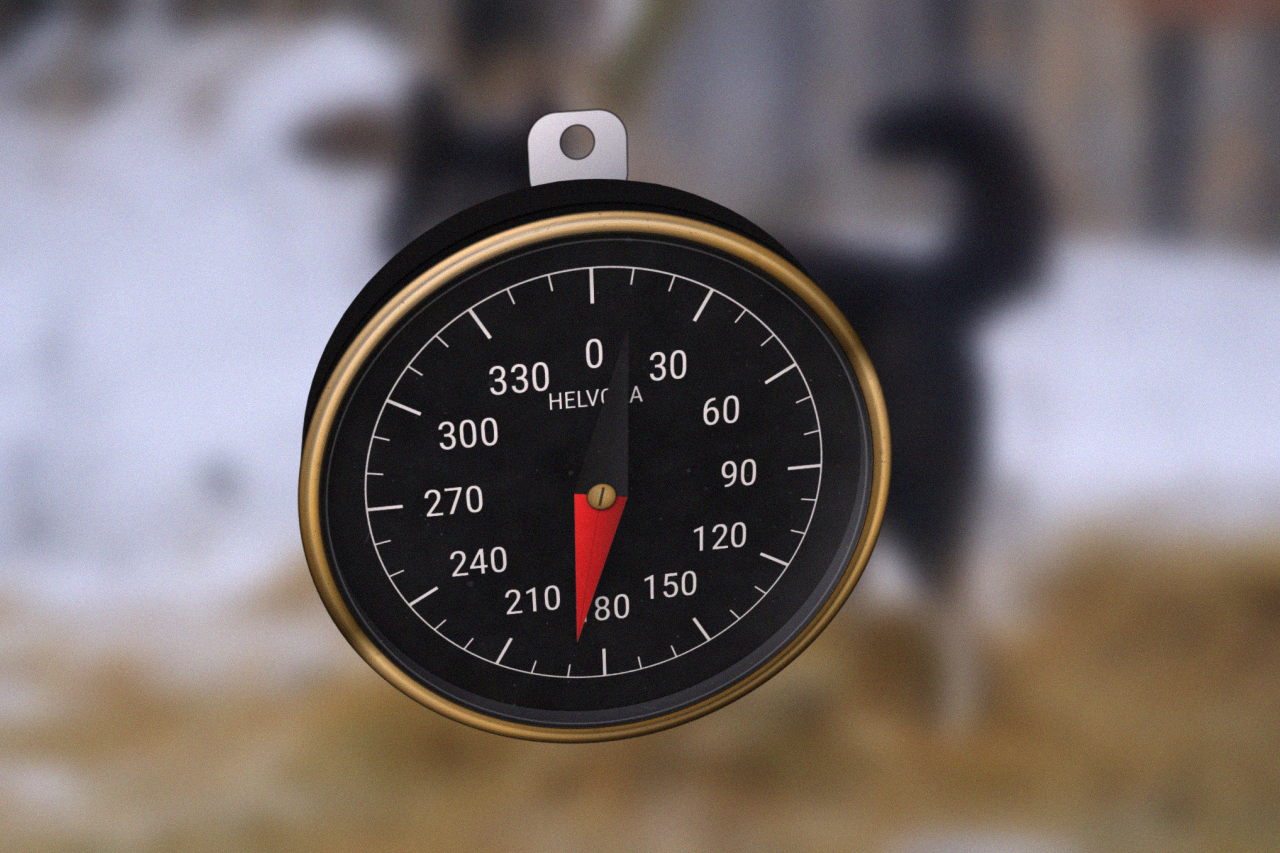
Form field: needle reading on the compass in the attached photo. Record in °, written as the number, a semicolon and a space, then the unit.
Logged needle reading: 190; °
